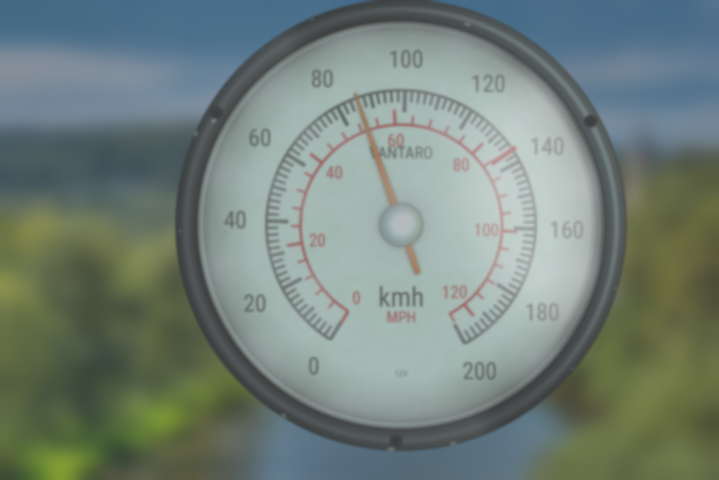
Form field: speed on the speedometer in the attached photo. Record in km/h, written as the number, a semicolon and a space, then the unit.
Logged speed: 86; km/h
